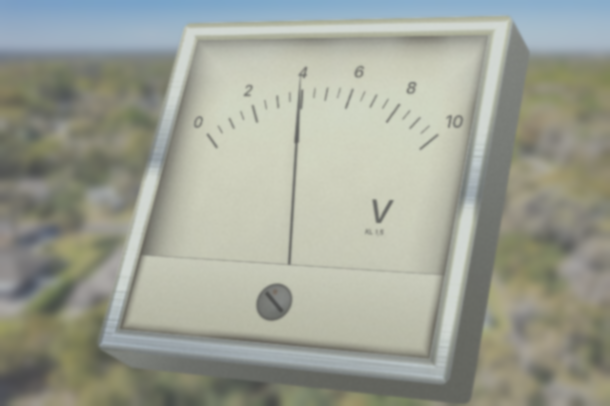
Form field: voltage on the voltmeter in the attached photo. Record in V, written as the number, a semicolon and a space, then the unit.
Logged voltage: 4; V
